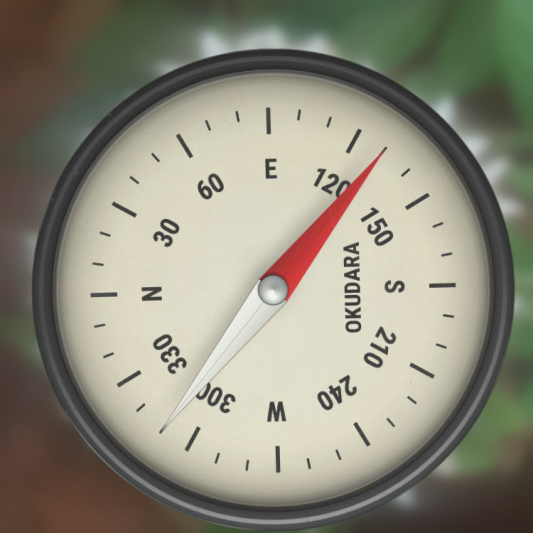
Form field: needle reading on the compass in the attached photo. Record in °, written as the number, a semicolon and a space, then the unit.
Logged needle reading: 130; °
